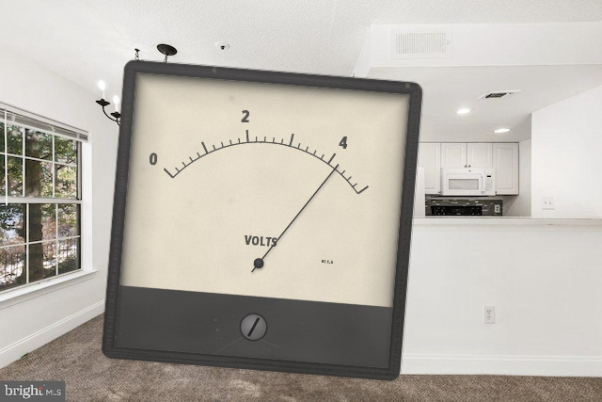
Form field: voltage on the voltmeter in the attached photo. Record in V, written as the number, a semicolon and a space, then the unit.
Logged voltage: 4.2; V
